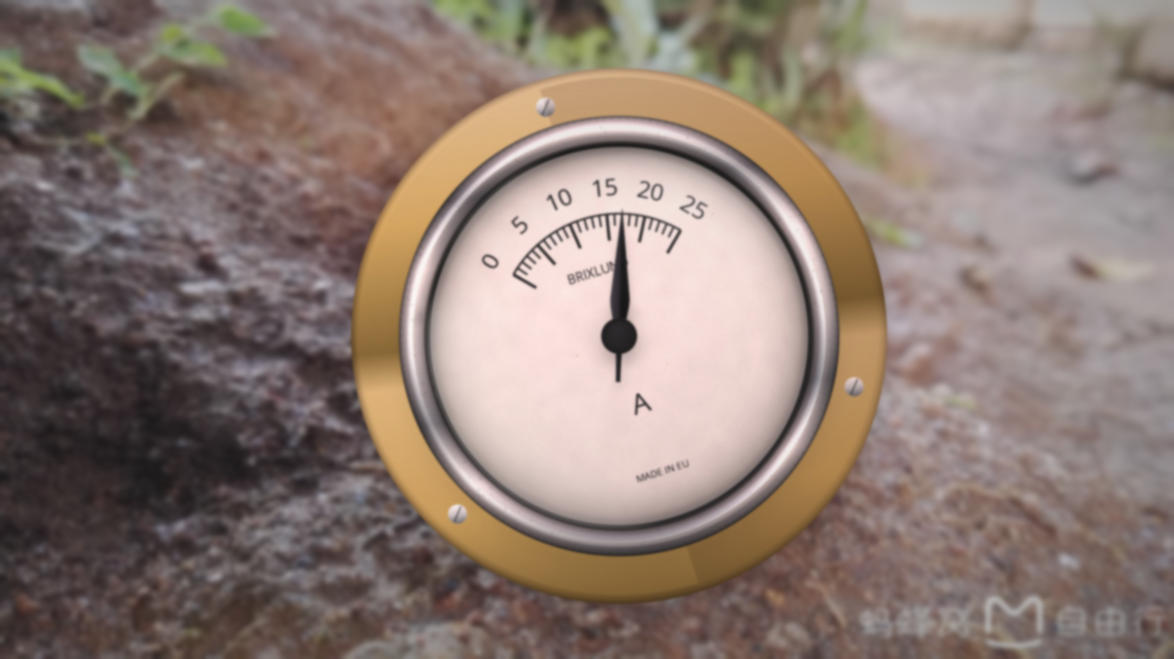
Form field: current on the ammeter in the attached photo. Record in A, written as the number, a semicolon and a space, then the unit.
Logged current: 17; A
